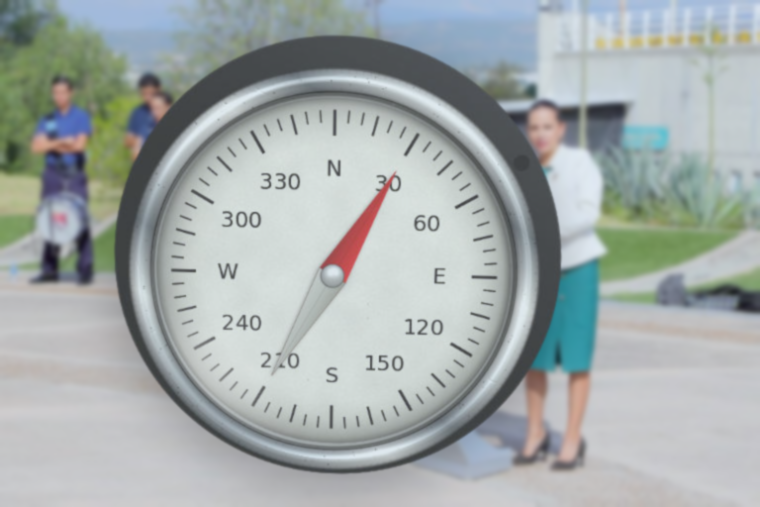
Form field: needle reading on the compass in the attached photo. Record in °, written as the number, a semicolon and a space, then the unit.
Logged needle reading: 30; °
